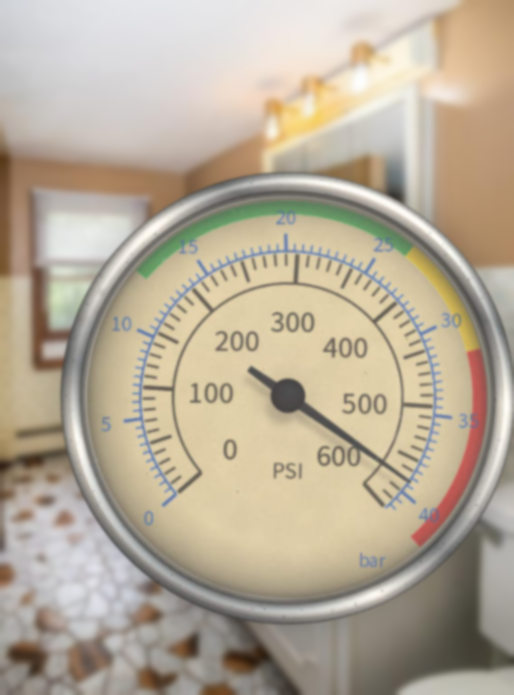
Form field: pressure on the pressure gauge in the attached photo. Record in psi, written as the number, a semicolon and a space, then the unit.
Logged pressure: 570; psi
